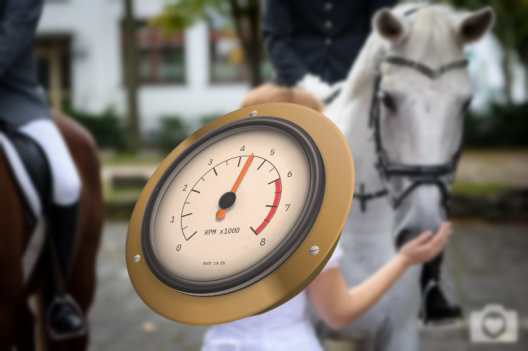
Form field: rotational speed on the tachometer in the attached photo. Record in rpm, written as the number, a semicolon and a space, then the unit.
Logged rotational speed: 4500; rpm
